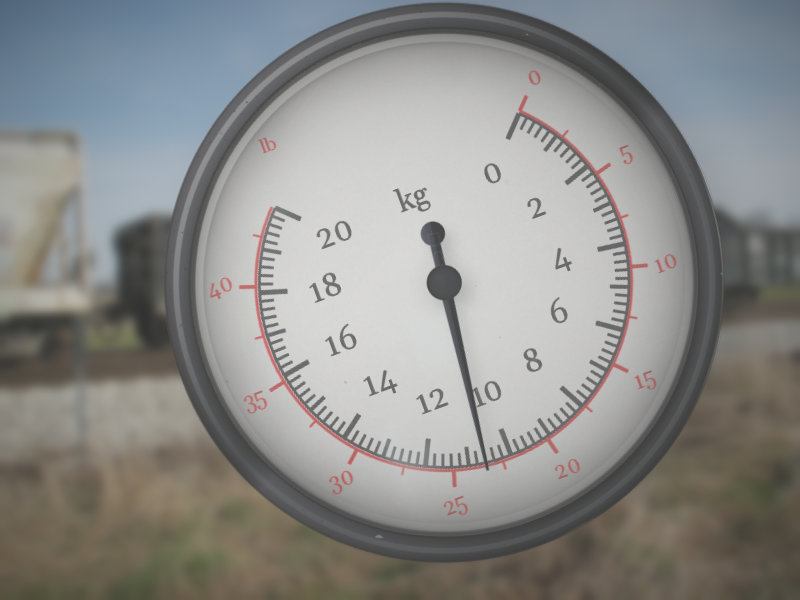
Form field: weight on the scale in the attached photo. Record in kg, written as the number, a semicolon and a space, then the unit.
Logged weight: 10.6; kg
